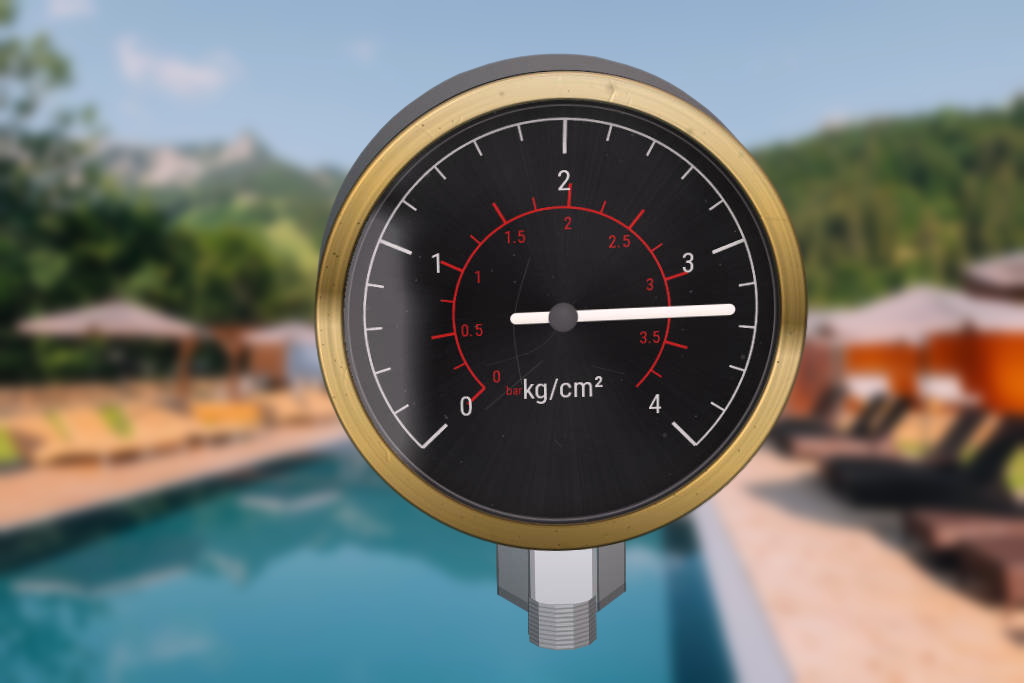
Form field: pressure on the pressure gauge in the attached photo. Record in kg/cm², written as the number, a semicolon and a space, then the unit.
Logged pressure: 3.3; kg/cm²
